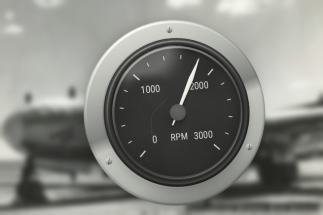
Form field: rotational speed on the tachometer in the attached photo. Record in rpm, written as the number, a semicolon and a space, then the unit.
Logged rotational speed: 1800; rpm
